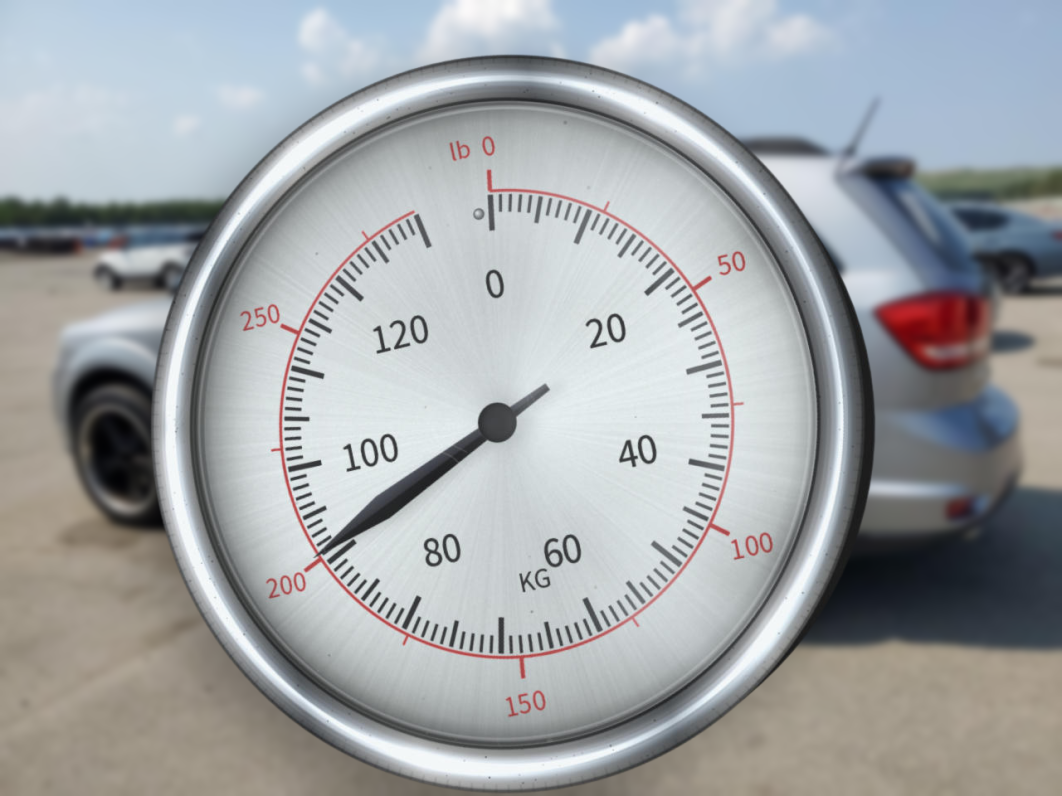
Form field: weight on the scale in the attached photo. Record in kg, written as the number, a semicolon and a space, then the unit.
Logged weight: 91; kg
